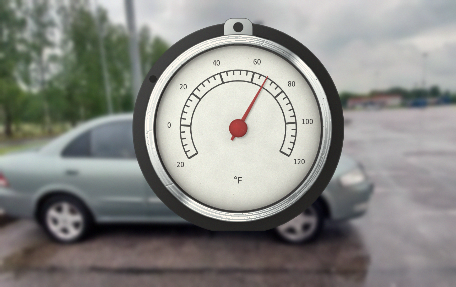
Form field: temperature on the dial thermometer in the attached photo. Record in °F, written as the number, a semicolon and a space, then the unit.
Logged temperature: 68; °F
